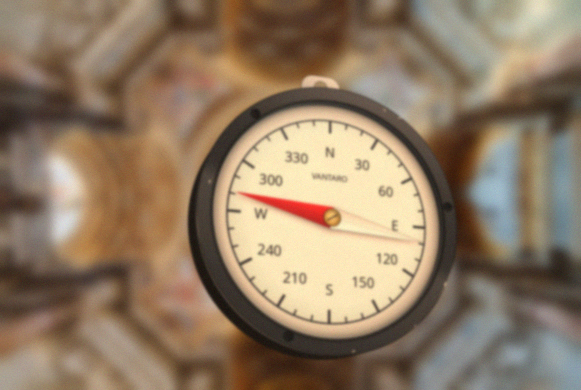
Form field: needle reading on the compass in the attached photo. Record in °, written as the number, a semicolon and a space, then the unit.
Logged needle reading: 280; °
